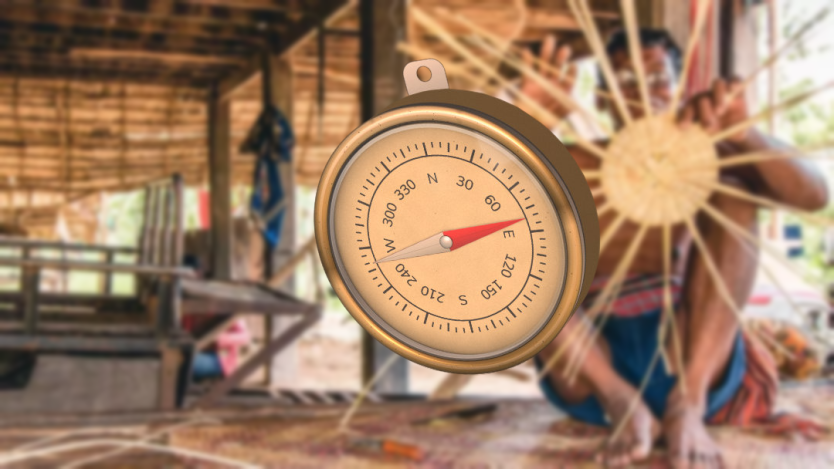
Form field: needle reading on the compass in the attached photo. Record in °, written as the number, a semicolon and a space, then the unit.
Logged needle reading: 80; °
